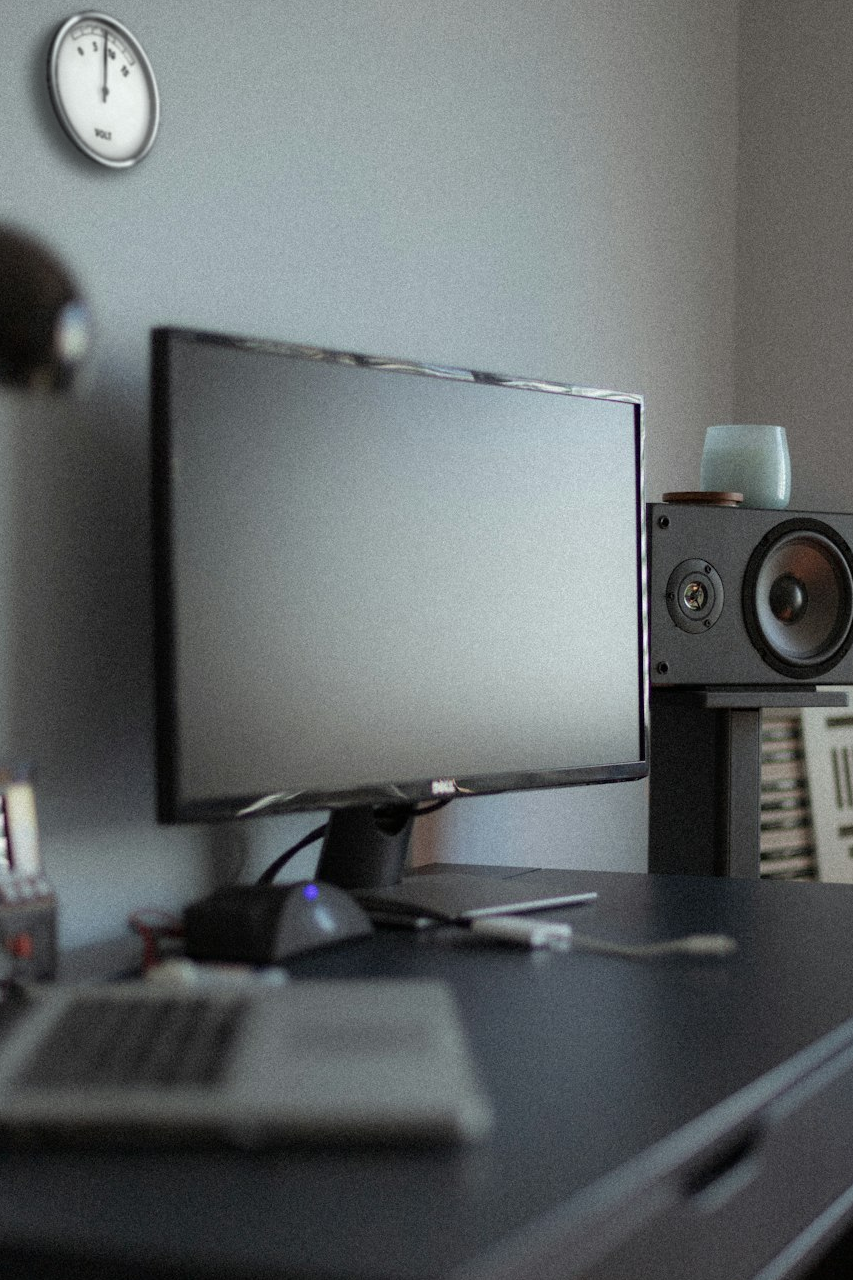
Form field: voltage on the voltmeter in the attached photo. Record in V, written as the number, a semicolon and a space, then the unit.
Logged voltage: 7.5; V
